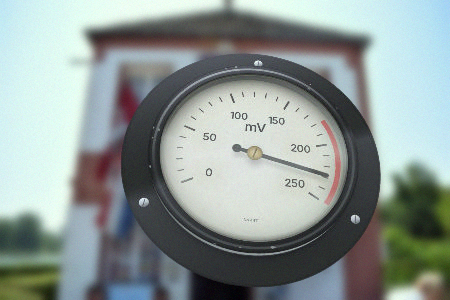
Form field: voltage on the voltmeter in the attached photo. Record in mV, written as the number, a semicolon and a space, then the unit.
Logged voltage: 230; mV
